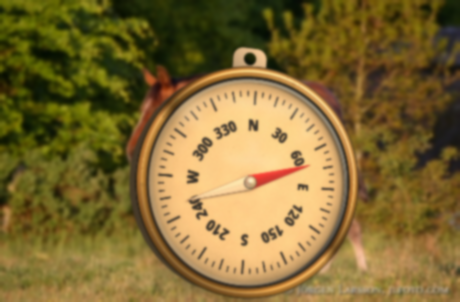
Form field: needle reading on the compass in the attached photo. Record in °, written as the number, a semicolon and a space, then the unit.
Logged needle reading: 70; °
